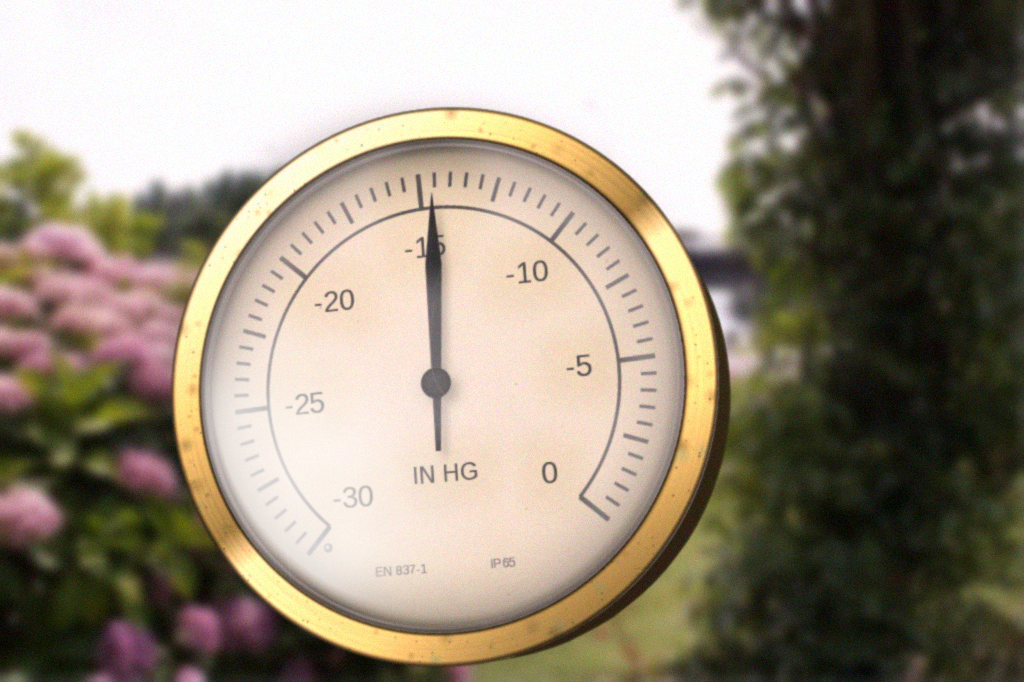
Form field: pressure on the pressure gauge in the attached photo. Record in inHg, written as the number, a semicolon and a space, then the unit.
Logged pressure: -14.5; inHg
